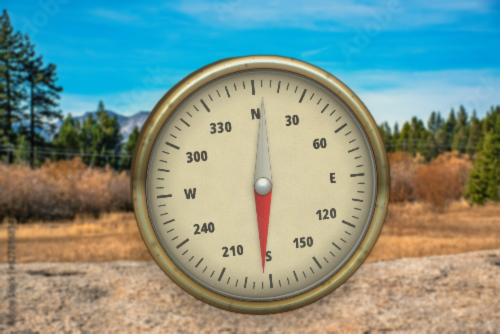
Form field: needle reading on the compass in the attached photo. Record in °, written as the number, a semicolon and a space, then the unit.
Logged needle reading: 185; °
